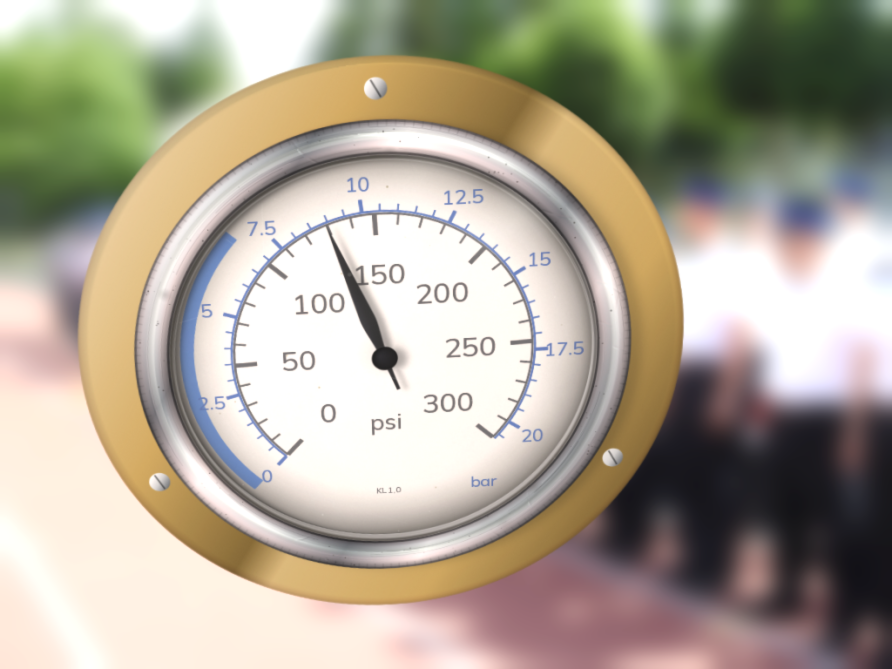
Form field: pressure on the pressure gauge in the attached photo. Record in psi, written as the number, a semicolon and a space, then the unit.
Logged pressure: 130; psi
